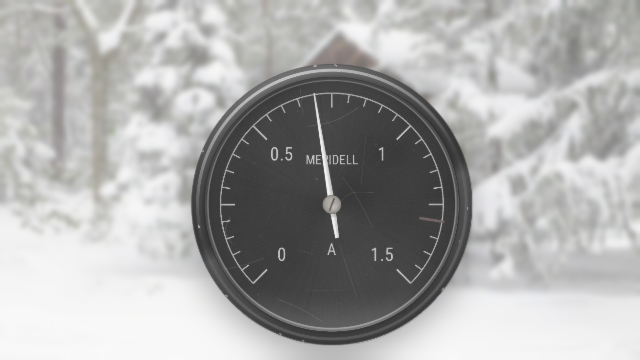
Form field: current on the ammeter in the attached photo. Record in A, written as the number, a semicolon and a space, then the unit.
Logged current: 0.7; A
